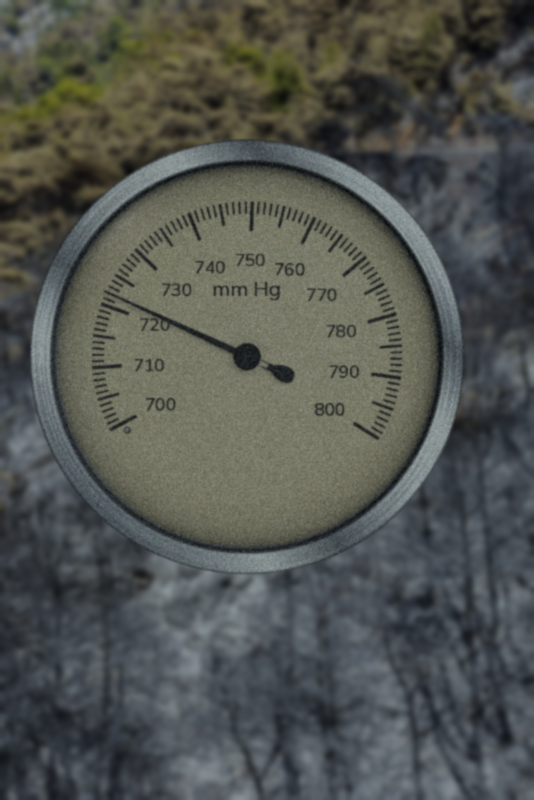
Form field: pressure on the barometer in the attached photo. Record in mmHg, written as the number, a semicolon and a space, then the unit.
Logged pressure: 722; mmHg
